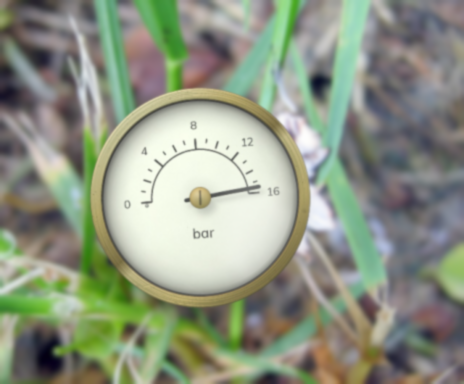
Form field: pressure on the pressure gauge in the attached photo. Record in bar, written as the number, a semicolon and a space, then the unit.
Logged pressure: 15.5; bar
